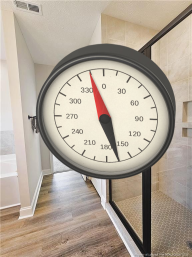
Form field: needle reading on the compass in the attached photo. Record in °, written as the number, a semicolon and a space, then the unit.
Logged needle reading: 345; °
